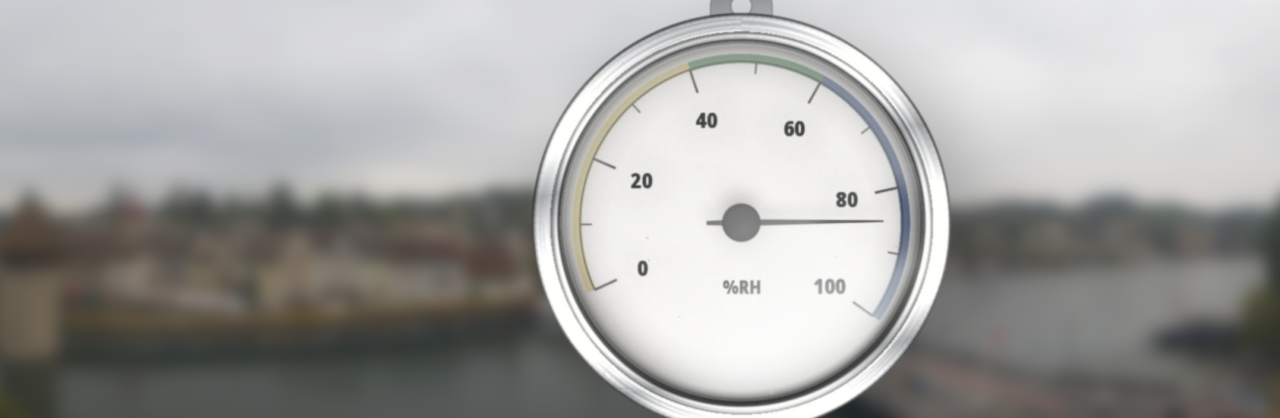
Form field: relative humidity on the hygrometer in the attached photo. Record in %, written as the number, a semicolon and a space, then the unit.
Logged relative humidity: 85; %
